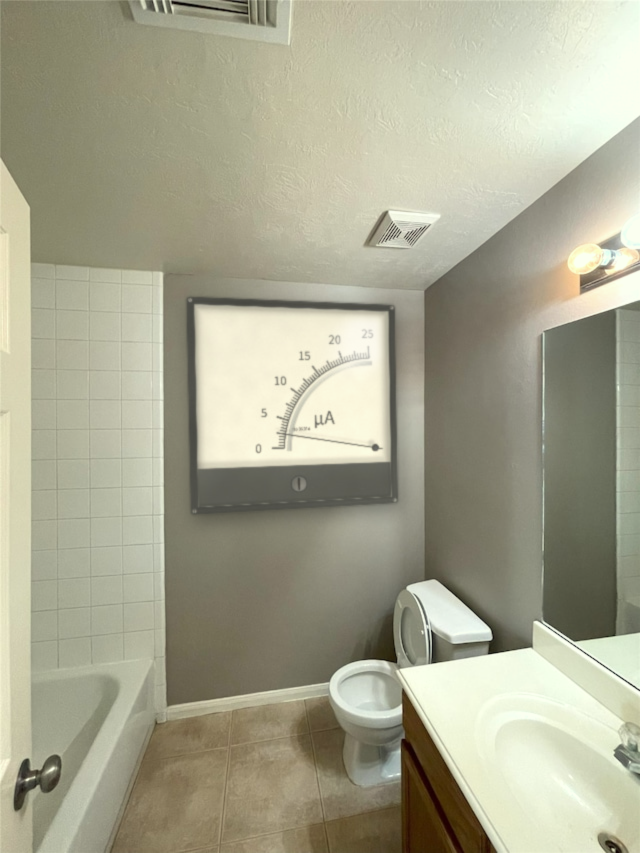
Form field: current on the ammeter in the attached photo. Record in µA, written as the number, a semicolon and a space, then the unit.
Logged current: 2.5; µA
